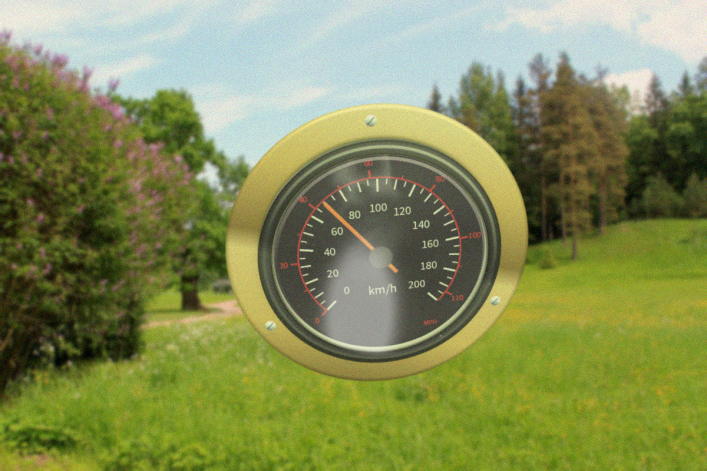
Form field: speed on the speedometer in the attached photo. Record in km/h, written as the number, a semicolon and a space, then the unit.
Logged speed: 70; km/h
